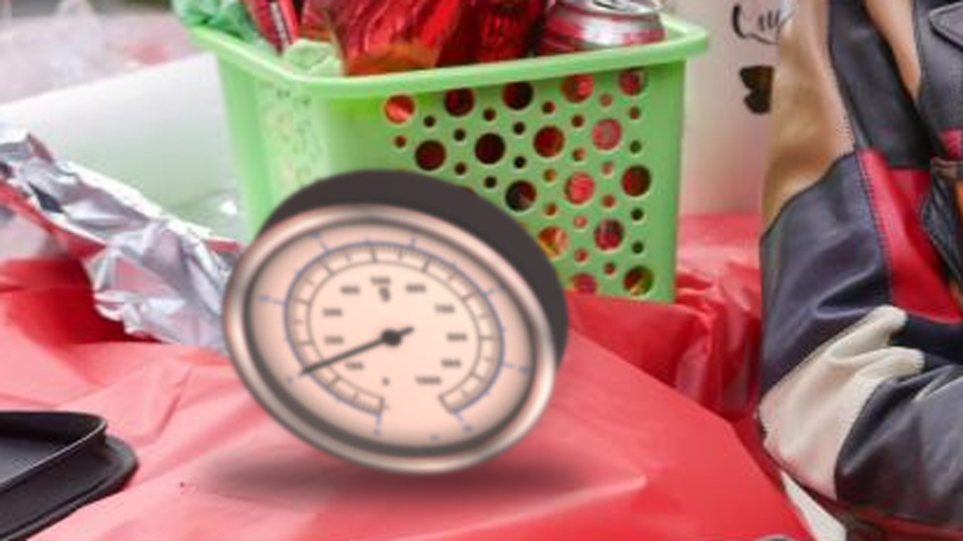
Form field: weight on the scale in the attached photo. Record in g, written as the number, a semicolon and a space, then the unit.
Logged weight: 150; g
